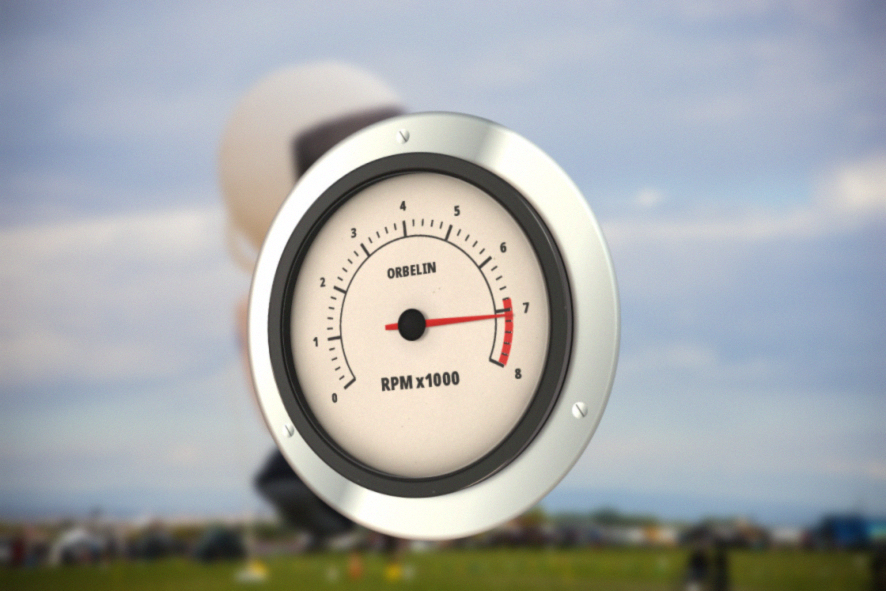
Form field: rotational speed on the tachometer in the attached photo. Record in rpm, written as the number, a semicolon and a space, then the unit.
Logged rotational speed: 7100; rpm
